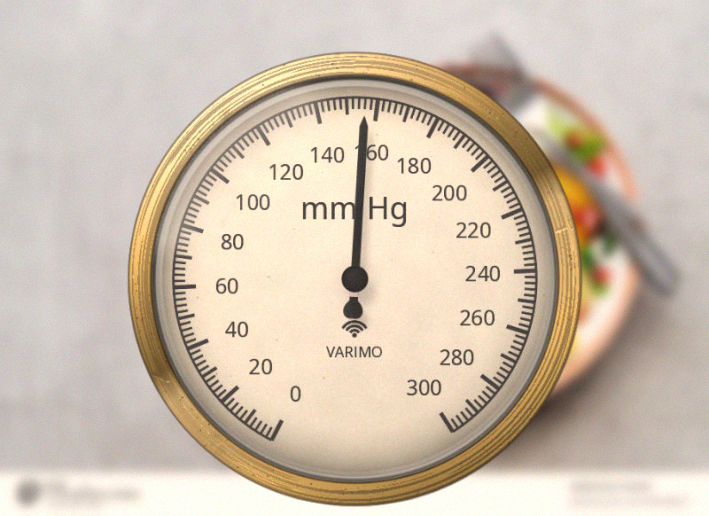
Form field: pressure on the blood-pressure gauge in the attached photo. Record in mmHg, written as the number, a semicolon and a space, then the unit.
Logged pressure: 156; mmHg
